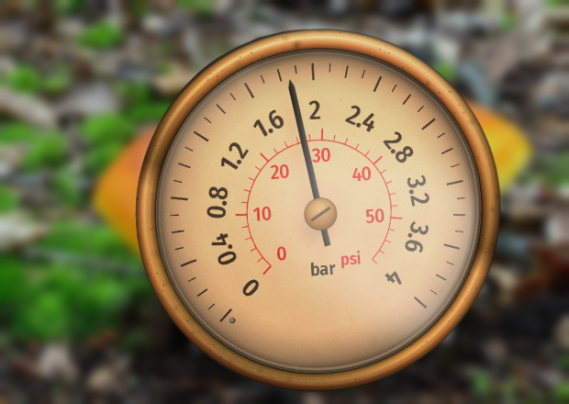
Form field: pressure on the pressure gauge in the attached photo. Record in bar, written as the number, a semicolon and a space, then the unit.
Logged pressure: 1.85; bar
